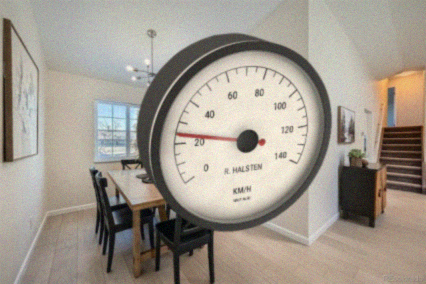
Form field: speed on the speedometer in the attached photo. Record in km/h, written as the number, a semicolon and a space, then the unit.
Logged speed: 25; km/h
